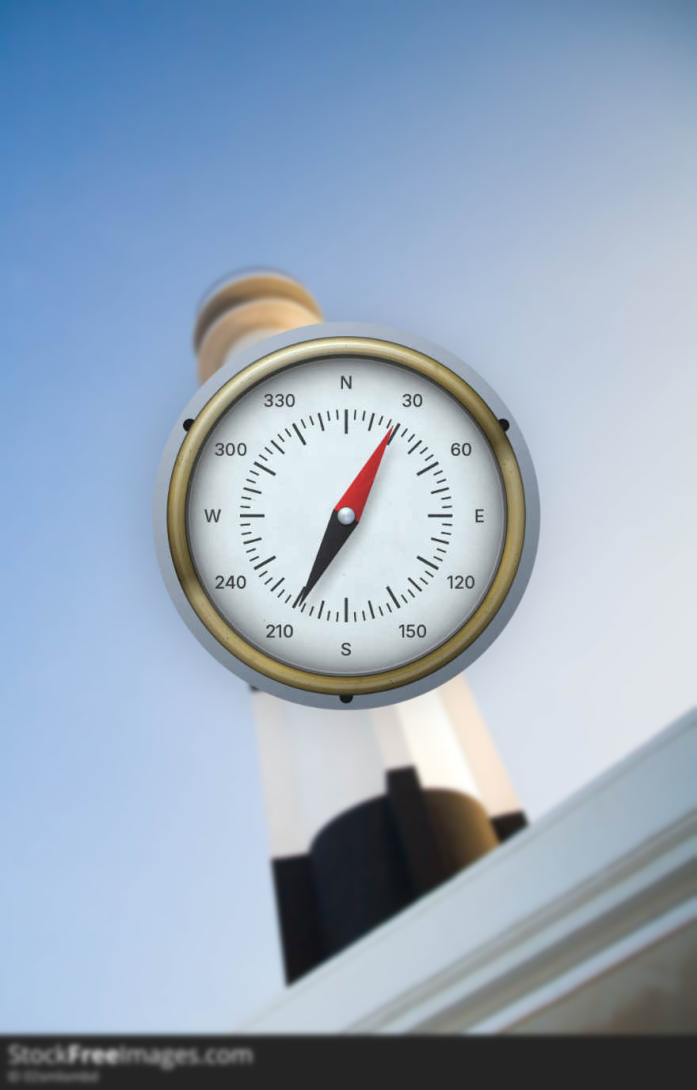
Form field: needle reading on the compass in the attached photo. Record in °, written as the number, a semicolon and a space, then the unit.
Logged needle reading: 27.5; °
